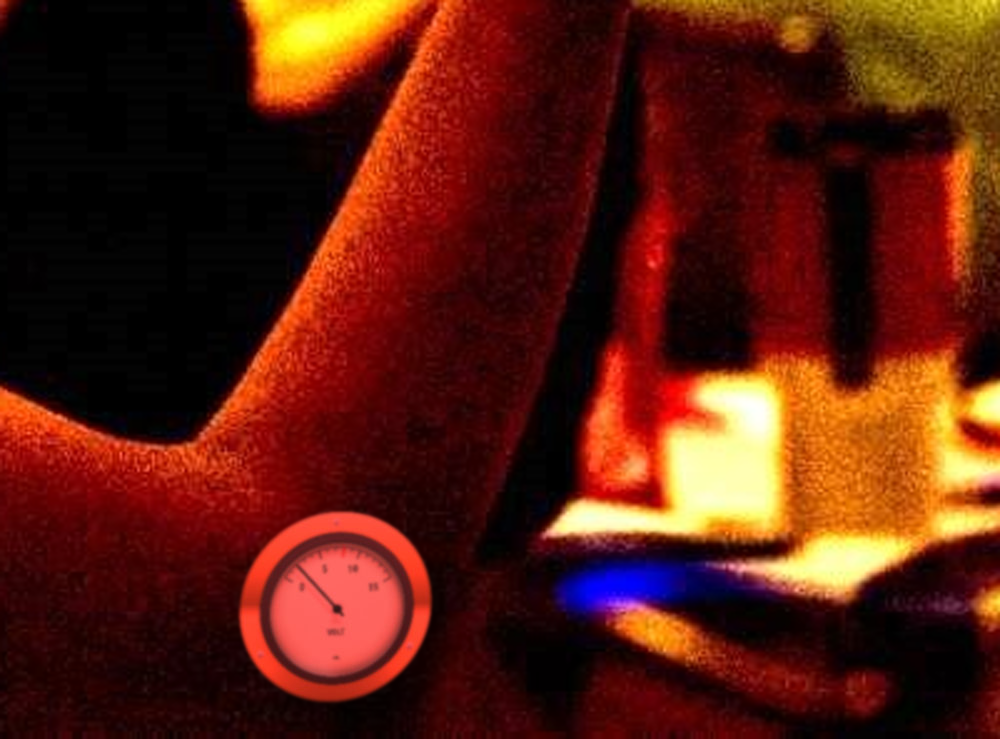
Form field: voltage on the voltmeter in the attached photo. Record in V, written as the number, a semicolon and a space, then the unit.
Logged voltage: 2; V
